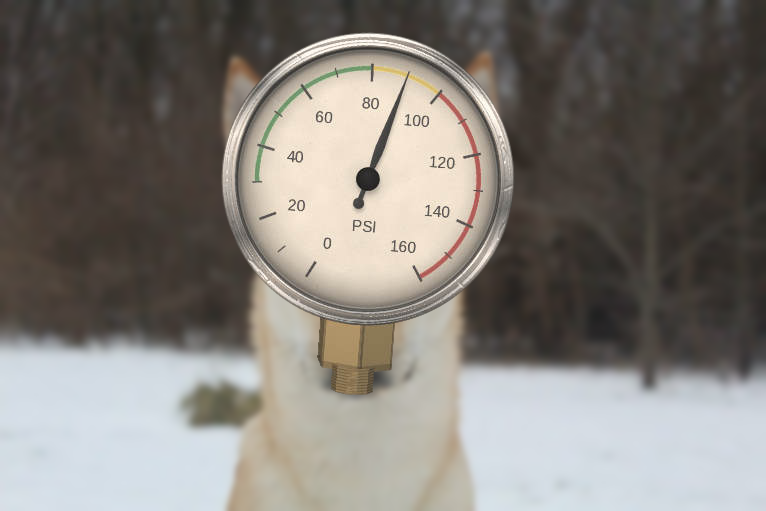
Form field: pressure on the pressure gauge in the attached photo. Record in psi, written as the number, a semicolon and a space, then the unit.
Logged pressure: 90; psi
